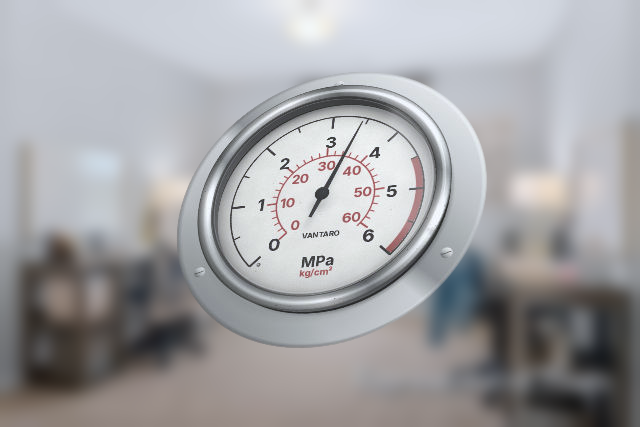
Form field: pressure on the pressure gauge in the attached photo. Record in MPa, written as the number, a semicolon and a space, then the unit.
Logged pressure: 3.5; MPa
